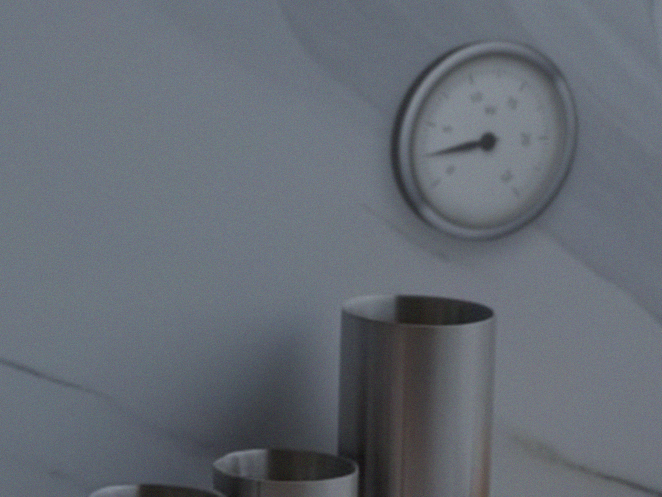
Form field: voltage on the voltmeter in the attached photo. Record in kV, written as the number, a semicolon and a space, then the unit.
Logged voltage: 2.5; kV
